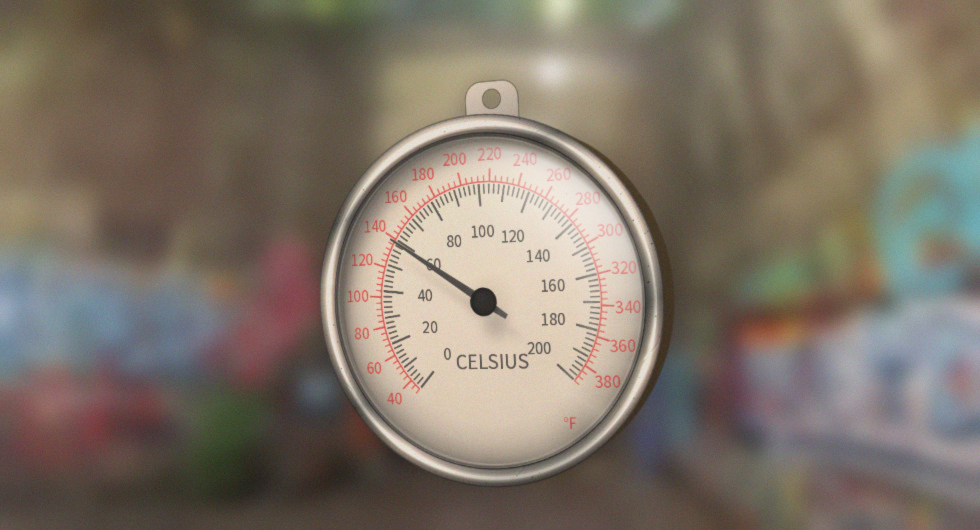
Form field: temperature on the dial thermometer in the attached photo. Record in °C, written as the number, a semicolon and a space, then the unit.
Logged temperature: 60; °C
